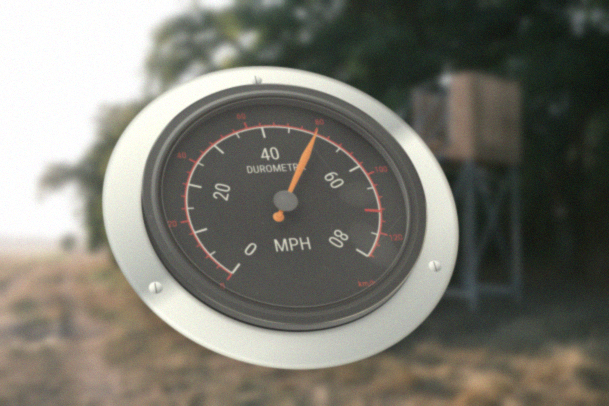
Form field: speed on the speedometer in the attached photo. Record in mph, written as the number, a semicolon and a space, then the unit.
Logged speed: 50; mph
